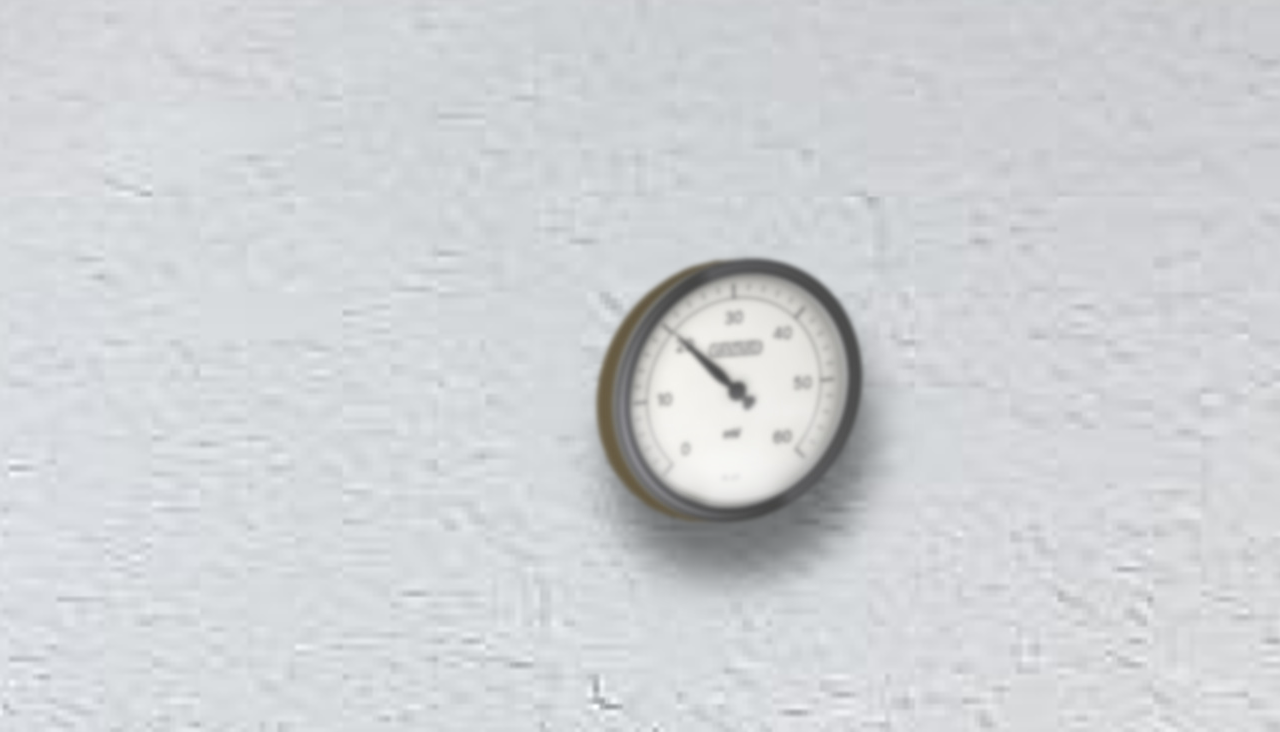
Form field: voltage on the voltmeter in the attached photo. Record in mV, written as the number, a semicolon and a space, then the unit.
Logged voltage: 20; mV
